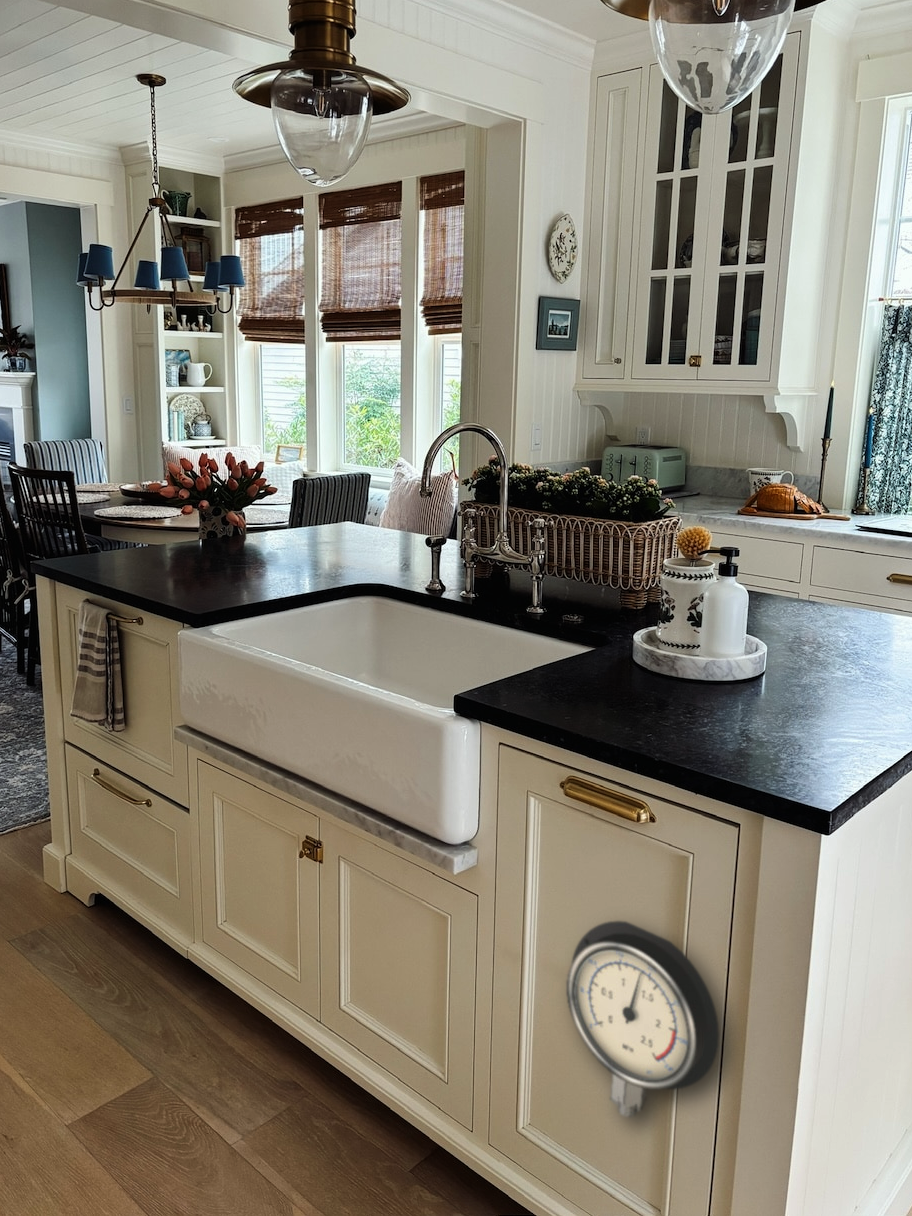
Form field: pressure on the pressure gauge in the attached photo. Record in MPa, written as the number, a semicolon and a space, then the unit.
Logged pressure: 1.3; MPa
